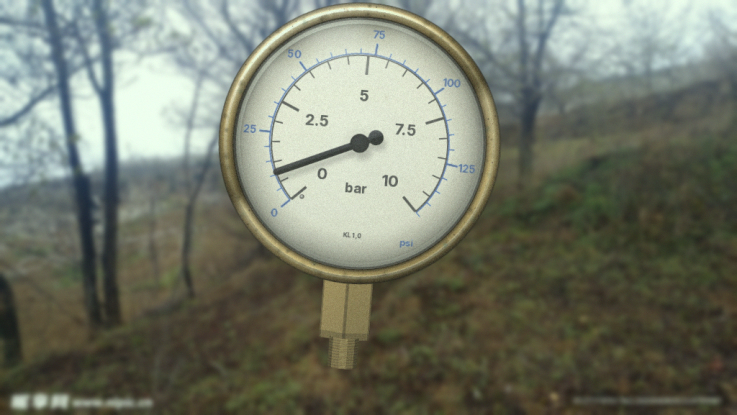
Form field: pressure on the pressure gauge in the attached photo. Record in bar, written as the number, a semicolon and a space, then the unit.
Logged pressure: 0.75; bar
